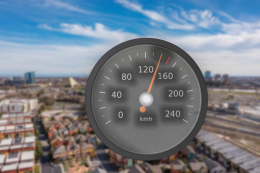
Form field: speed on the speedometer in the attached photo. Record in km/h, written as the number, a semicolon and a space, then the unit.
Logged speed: 140; km/h
